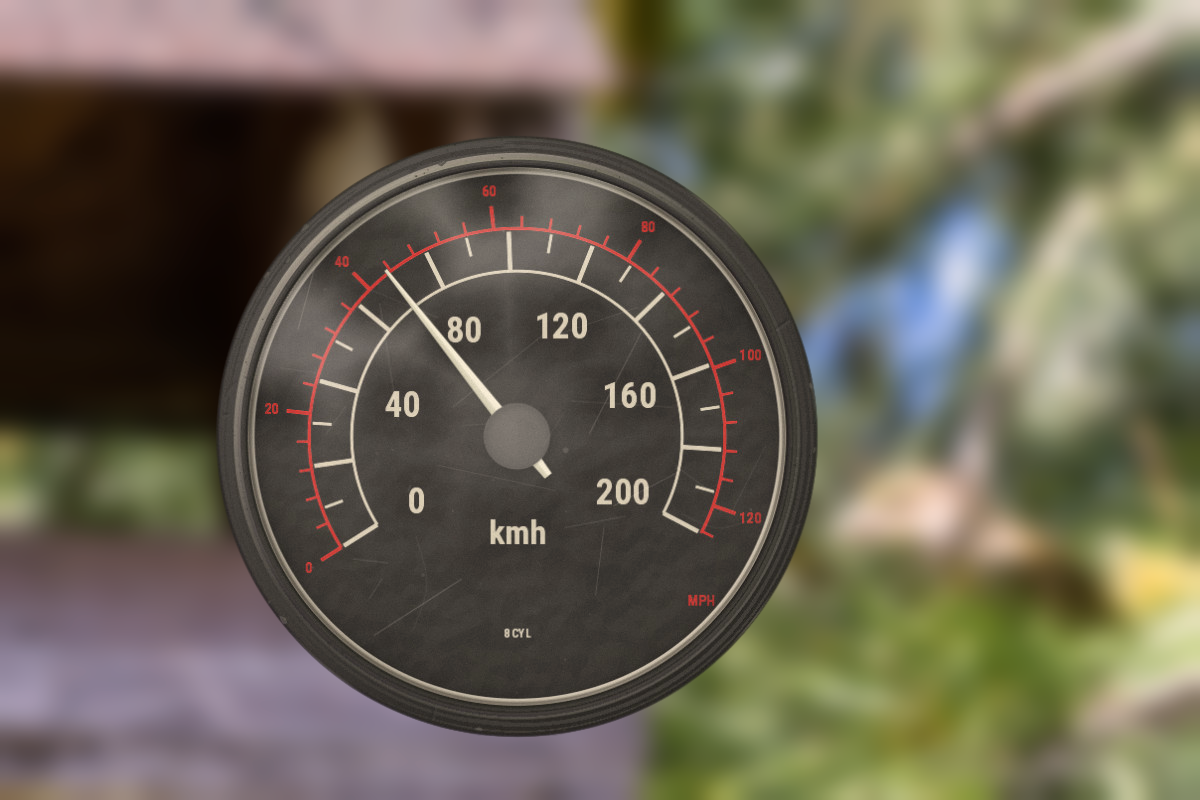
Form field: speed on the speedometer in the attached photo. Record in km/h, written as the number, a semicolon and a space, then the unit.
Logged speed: 70; km/h
